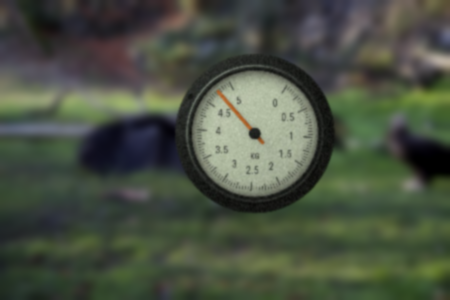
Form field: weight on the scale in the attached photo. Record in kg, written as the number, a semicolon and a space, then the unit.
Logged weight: 4.75; kg
